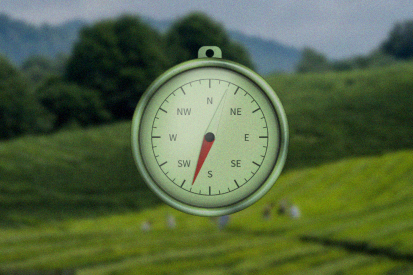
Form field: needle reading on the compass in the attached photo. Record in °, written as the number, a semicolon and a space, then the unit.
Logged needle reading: 200; °
